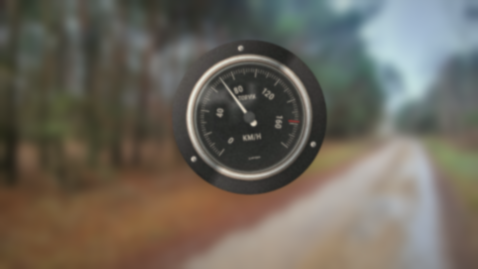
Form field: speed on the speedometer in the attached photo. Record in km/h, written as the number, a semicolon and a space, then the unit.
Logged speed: 70; km/h
